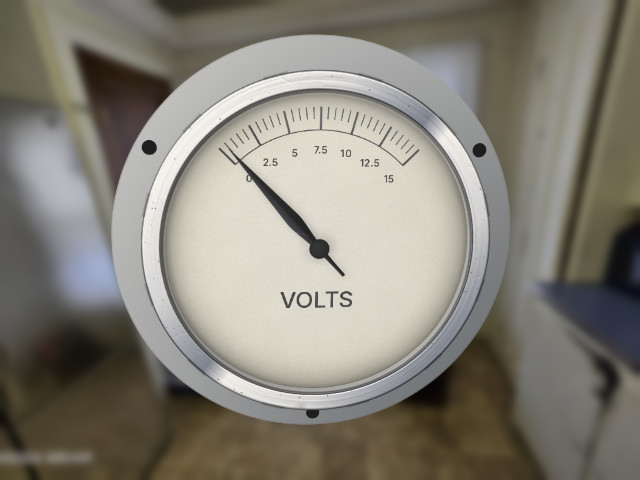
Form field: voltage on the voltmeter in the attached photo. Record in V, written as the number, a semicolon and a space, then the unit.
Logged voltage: 0.5; V
